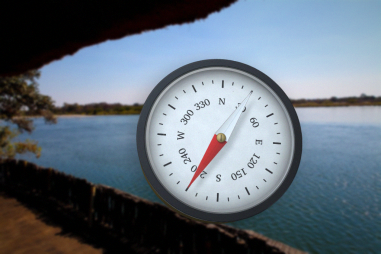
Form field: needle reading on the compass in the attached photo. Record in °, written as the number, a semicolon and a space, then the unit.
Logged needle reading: 210; °
